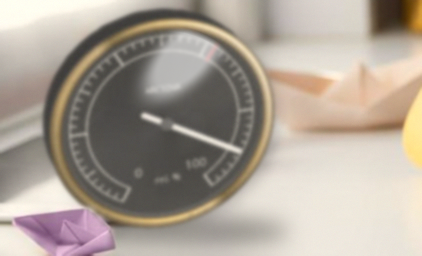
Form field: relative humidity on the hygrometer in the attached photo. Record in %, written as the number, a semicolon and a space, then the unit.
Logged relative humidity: 90; %
